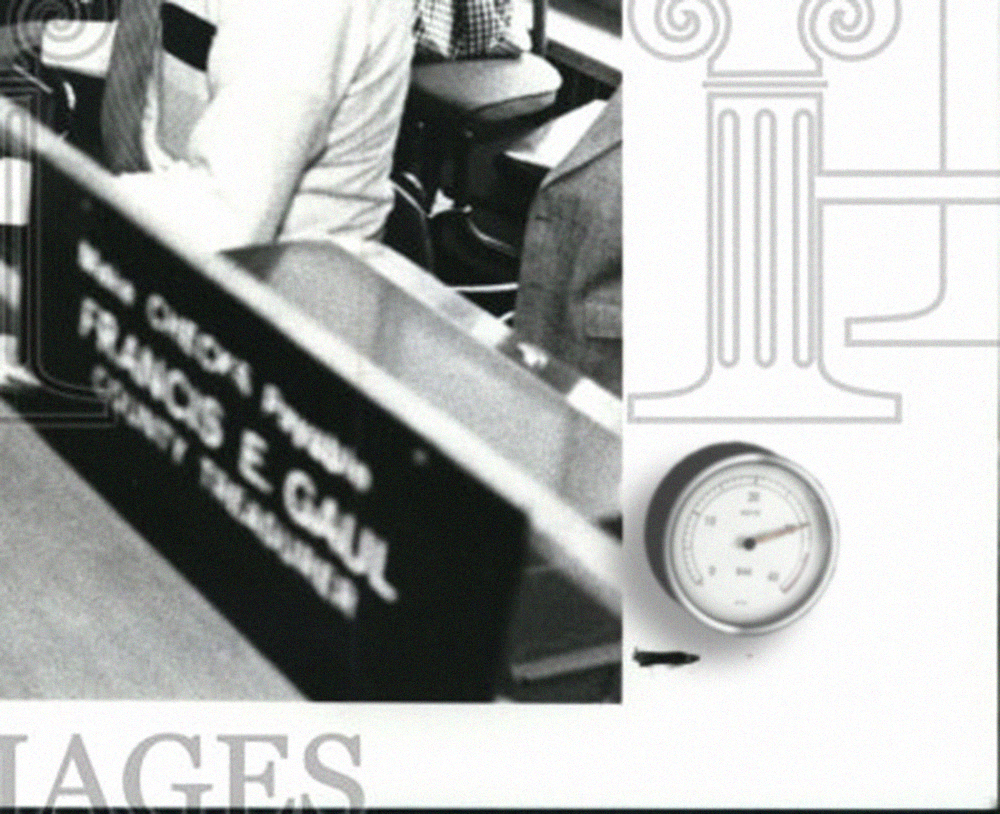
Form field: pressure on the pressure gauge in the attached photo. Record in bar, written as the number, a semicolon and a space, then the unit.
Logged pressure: 30; bar
